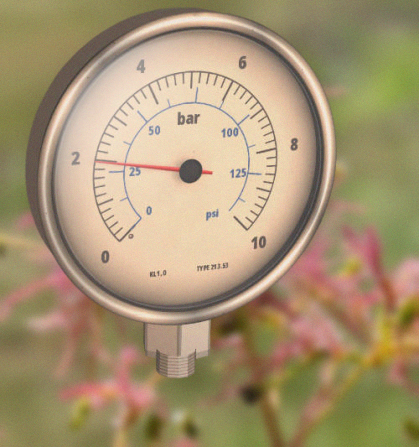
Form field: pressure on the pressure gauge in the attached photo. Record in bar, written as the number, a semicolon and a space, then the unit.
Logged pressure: 2; bar
